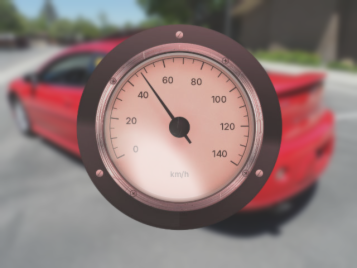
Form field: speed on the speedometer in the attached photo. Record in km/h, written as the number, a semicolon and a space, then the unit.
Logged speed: 47.5; km/h
